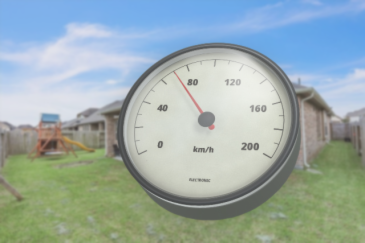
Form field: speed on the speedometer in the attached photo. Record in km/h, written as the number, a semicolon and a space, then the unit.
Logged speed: 70; km/h
